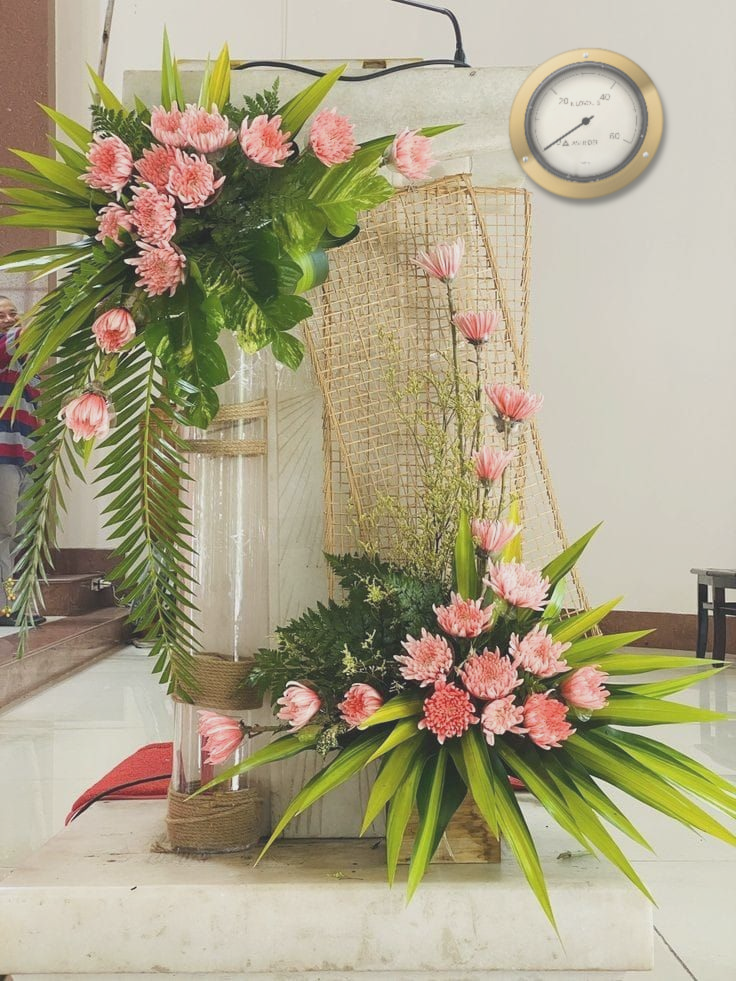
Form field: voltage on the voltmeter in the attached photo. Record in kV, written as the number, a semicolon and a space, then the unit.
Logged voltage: 0; kV
